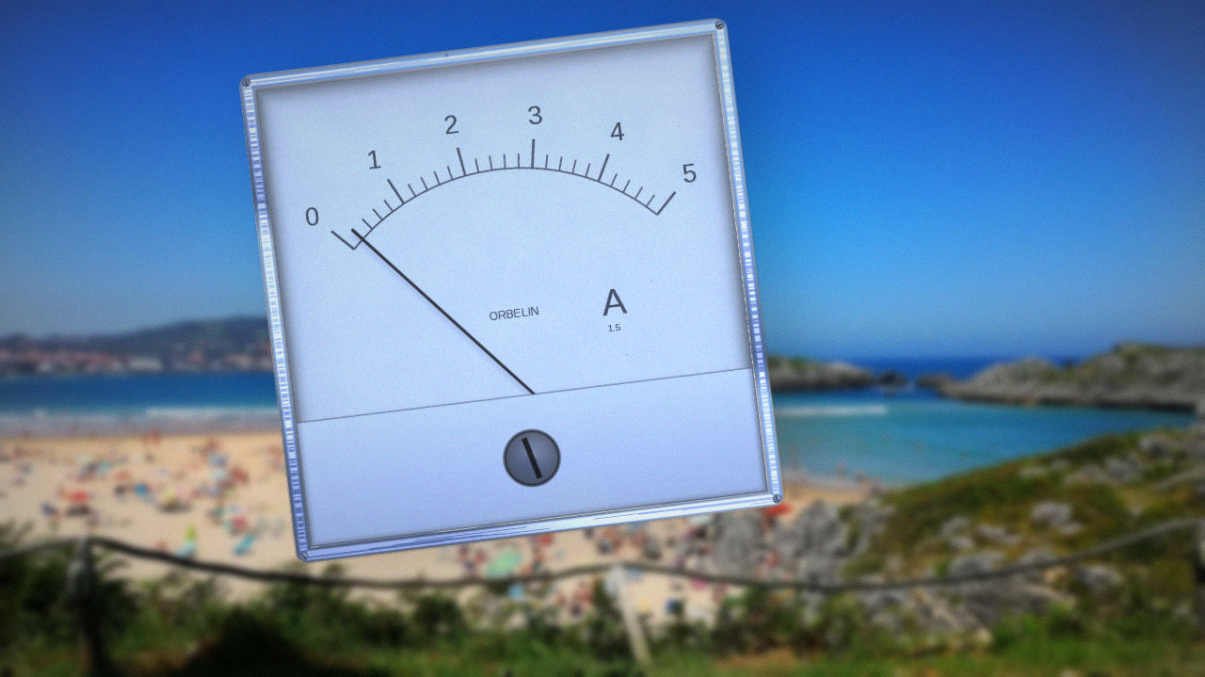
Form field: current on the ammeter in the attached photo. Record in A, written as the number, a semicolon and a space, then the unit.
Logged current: 0.2; A
